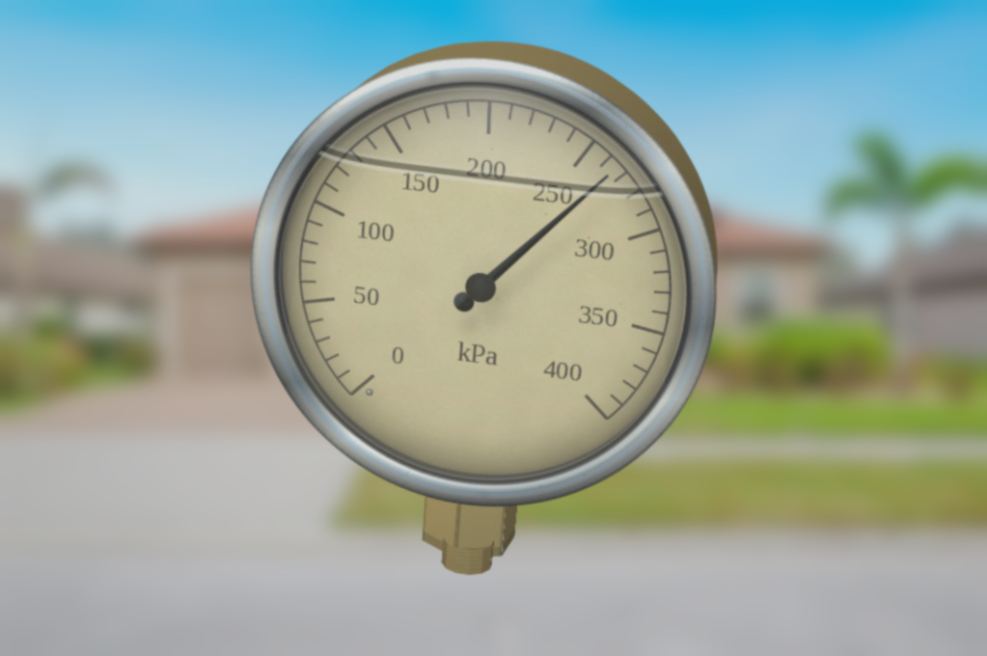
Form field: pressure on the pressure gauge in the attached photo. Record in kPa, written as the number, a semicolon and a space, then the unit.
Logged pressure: 265; kPa
